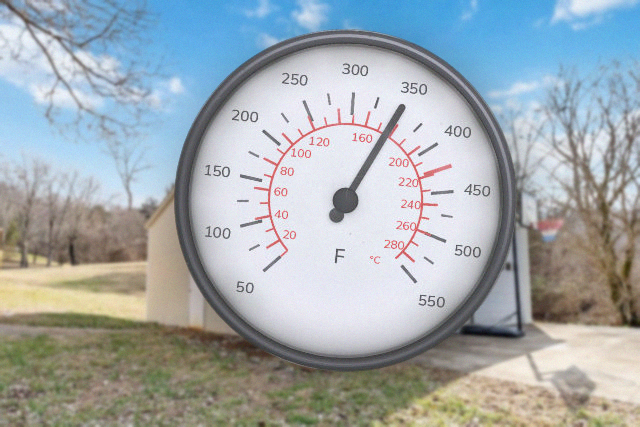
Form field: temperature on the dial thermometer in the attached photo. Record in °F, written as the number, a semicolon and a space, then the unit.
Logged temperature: 350; °F
